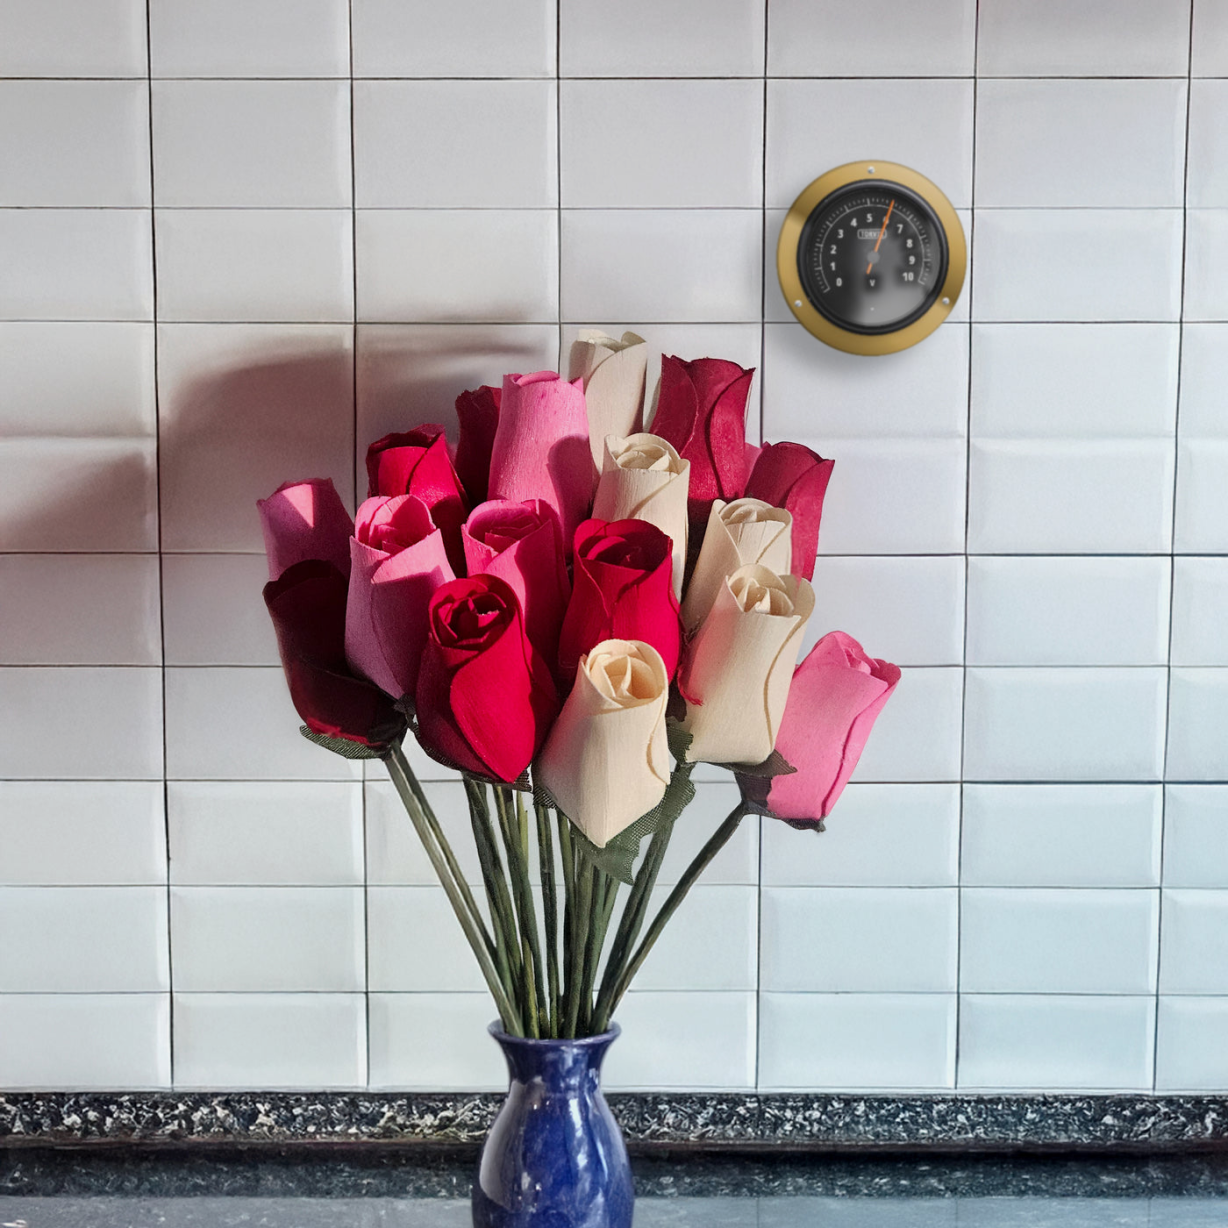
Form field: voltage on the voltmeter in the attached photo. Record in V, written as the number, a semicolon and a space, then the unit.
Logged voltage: 6; V
